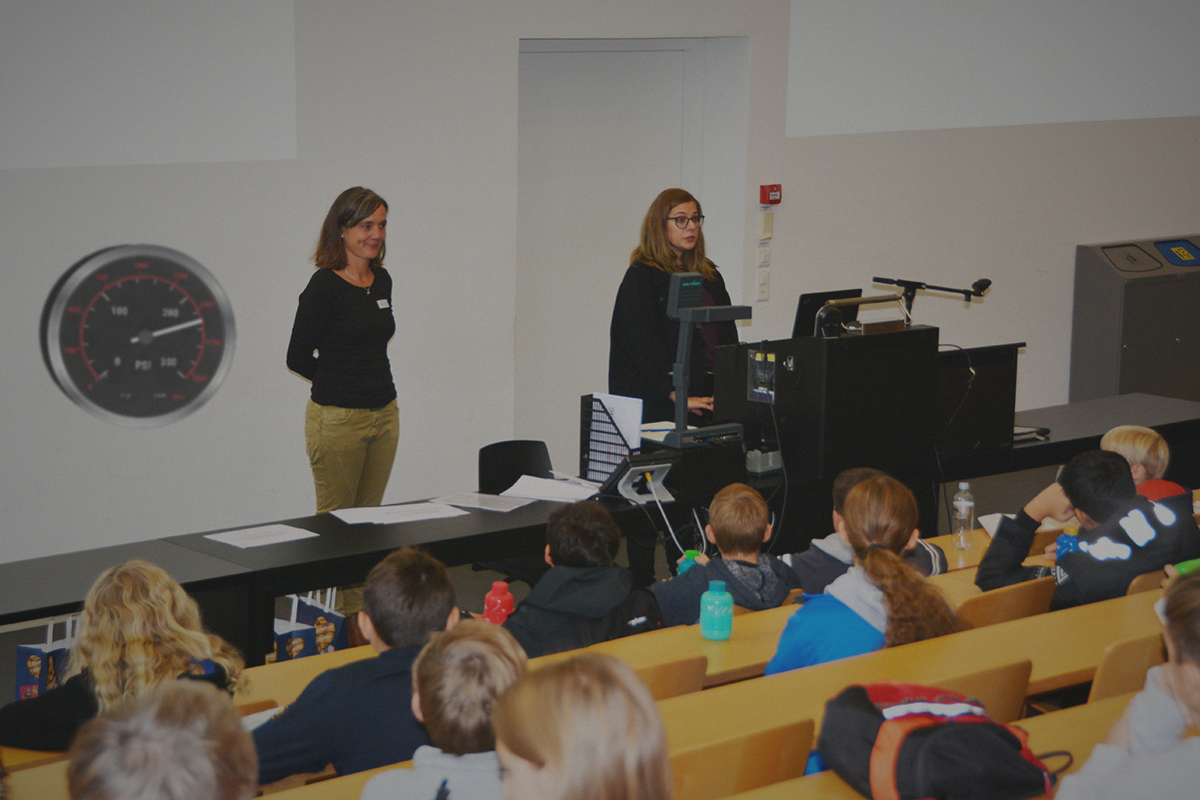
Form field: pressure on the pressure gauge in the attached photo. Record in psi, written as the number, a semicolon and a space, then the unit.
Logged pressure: 230; psi
